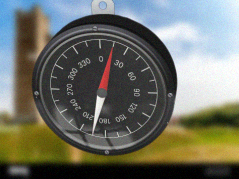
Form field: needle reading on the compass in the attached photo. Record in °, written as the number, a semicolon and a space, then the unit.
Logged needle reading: 15; °
